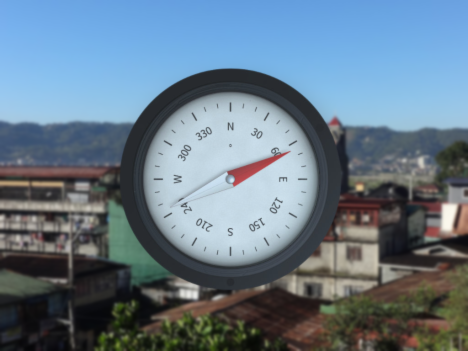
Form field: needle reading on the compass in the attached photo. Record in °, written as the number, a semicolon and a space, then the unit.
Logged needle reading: 65; °
